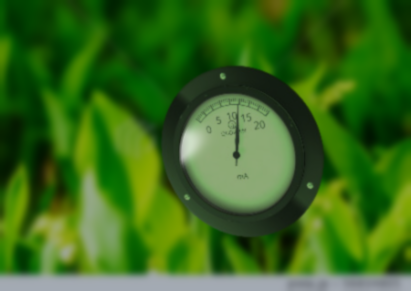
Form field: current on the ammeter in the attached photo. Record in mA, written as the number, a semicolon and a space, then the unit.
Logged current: 12.5; mA
